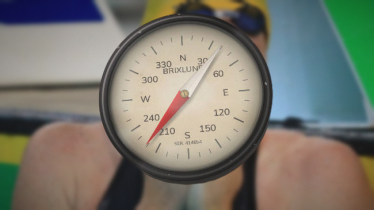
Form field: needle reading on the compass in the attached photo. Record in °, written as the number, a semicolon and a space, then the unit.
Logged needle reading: 220; °
